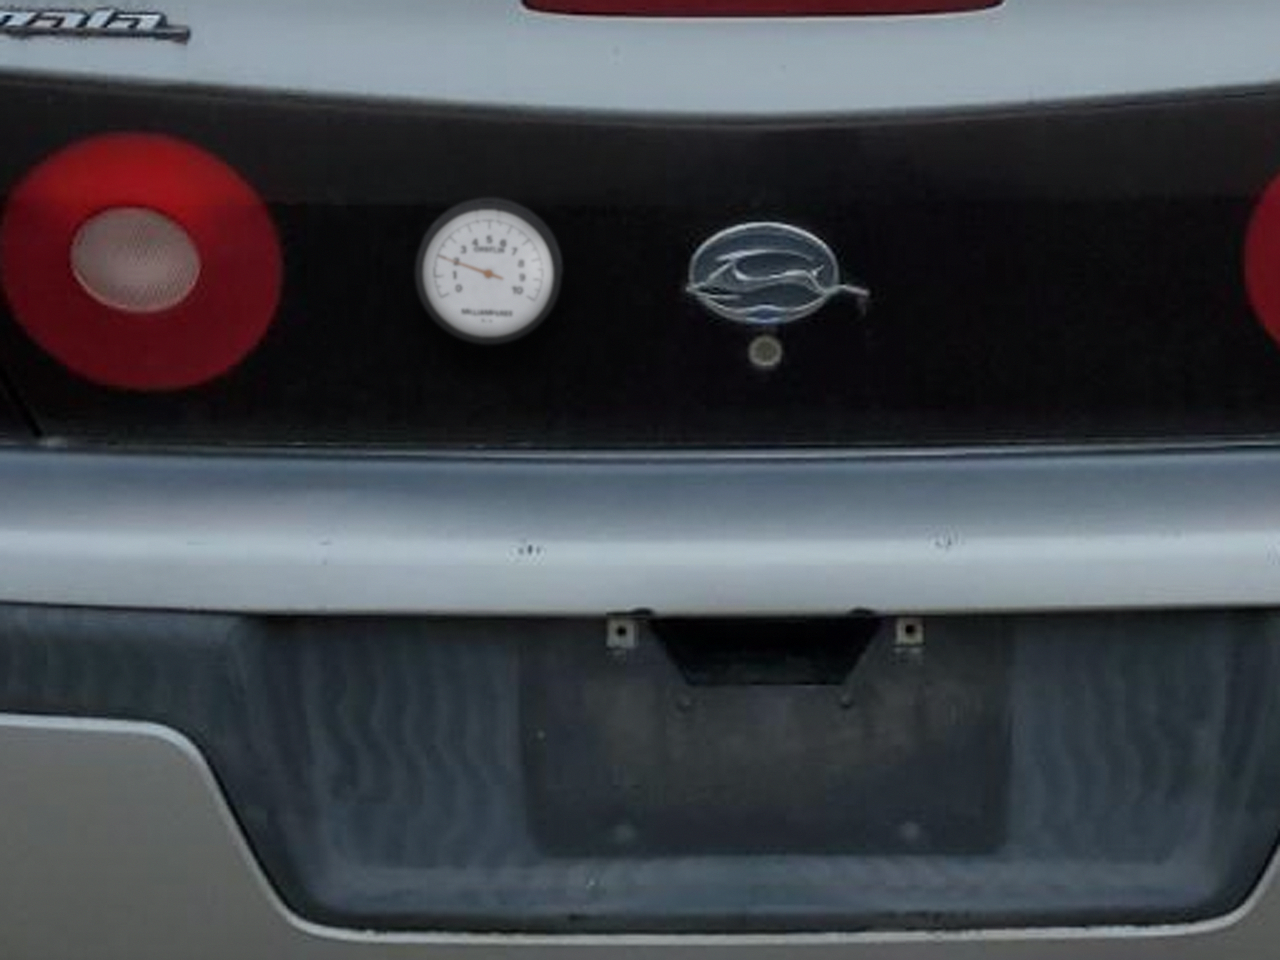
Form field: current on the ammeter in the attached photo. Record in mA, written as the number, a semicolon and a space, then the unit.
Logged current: 2; mA
